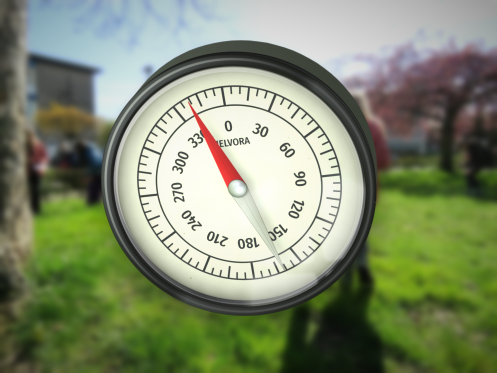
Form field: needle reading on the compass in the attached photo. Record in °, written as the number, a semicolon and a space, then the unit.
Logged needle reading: 340; °
